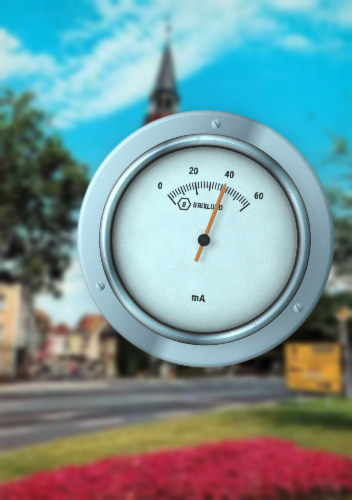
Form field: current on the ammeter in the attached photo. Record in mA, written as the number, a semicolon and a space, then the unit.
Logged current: 40; mA
